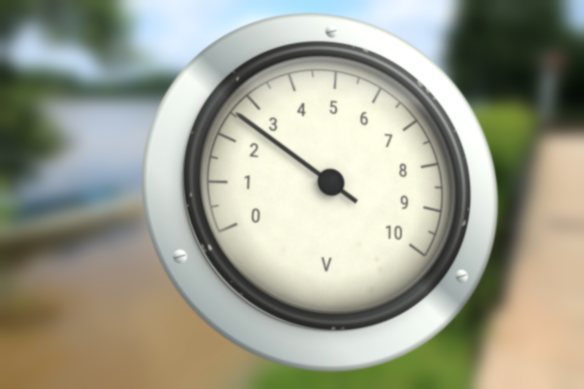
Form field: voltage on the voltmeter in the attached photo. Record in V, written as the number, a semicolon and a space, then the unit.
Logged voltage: 2.5; V
